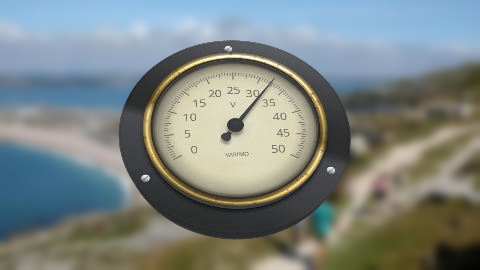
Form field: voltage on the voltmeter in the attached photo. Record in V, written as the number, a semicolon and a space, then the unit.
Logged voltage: 32.5; V
